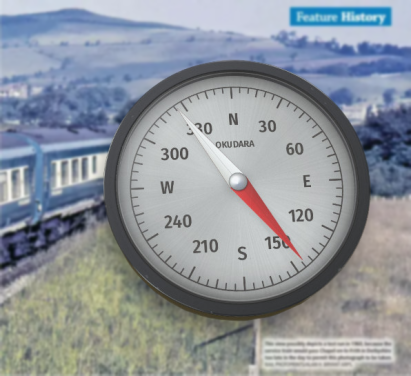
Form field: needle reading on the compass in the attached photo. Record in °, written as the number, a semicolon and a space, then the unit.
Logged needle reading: 145; °
